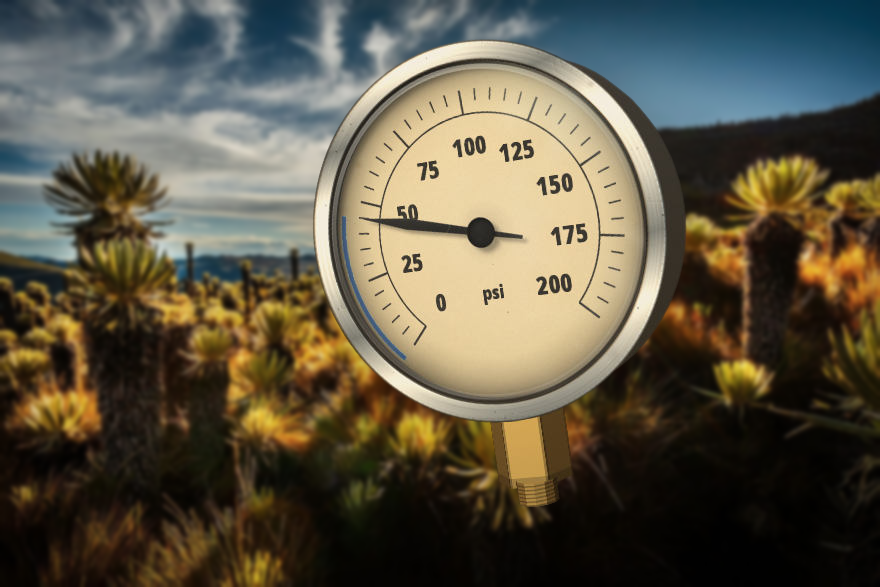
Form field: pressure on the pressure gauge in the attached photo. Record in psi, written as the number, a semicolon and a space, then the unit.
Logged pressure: 45; psi
